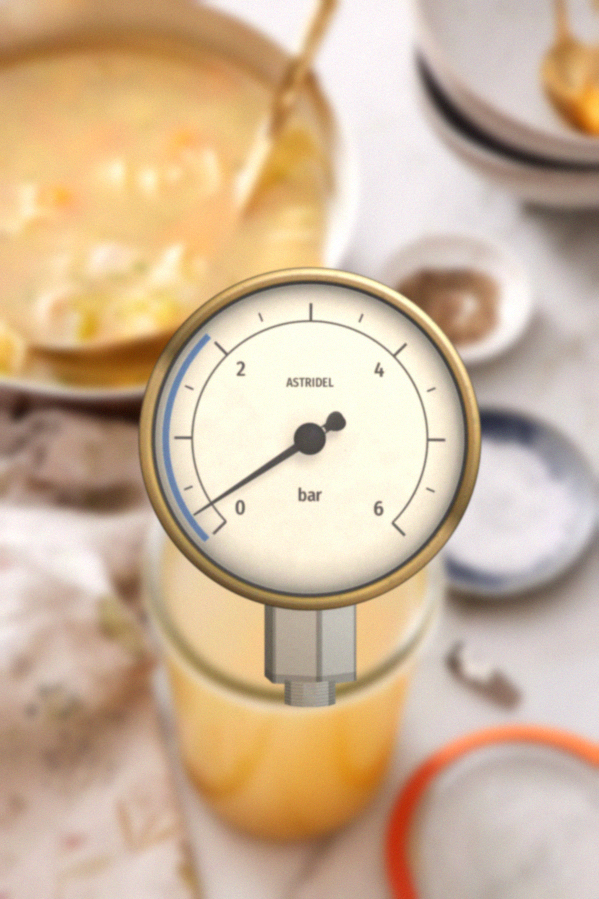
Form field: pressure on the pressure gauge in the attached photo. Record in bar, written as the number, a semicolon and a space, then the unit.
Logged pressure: 0.25; bar
